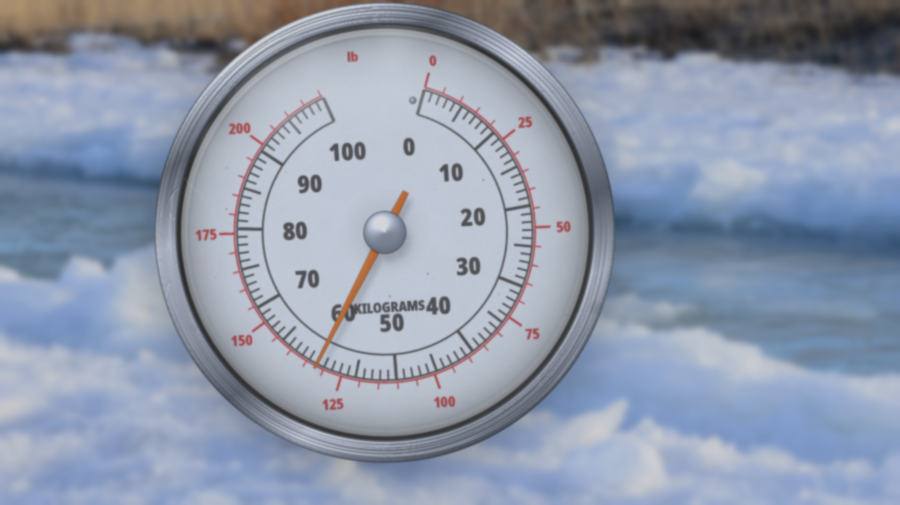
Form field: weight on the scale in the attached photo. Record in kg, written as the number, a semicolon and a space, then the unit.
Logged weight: 60; kg
